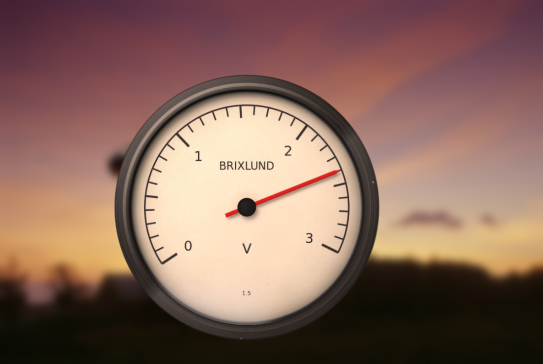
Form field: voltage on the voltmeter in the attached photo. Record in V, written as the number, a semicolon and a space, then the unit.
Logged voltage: 2.4; V
